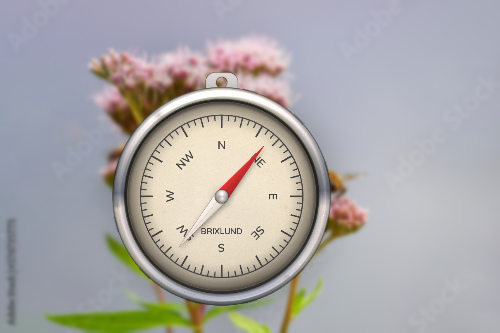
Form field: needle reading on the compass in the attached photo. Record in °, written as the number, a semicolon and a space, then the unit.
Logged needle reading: 40; °
